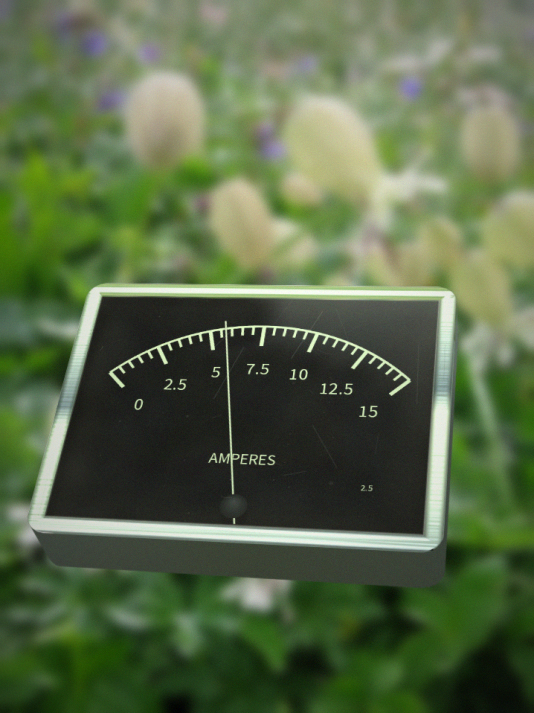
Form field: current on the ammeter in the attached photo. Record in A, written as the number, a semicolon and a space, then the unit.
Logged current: 5.75; A
